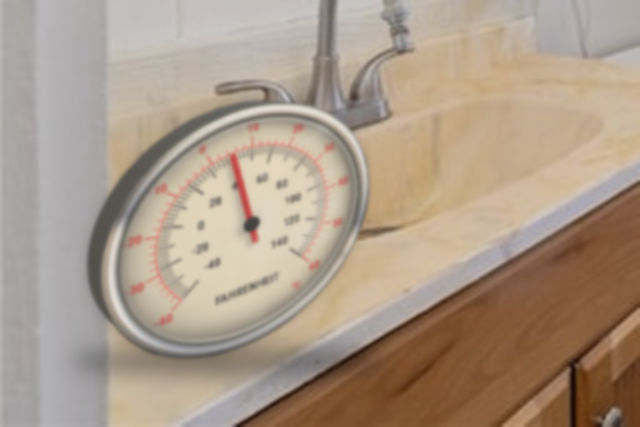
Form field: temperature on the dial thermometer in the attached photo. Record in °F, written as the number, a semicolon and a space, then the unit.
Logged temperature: 40; °F
